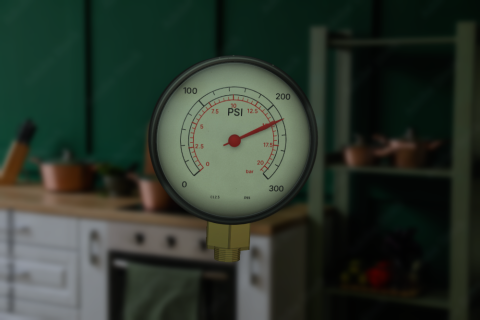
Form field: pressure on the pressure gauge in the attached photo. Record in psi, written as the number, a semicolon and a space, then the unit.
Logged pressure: 220; psi
